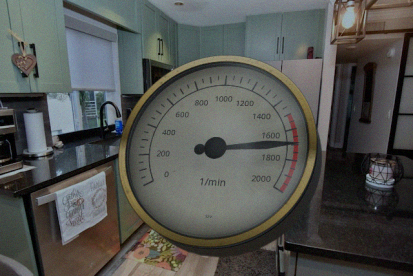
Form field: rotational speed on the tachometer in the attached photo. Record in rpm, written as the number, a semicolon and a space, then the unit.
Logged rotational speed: 1700; rpm
